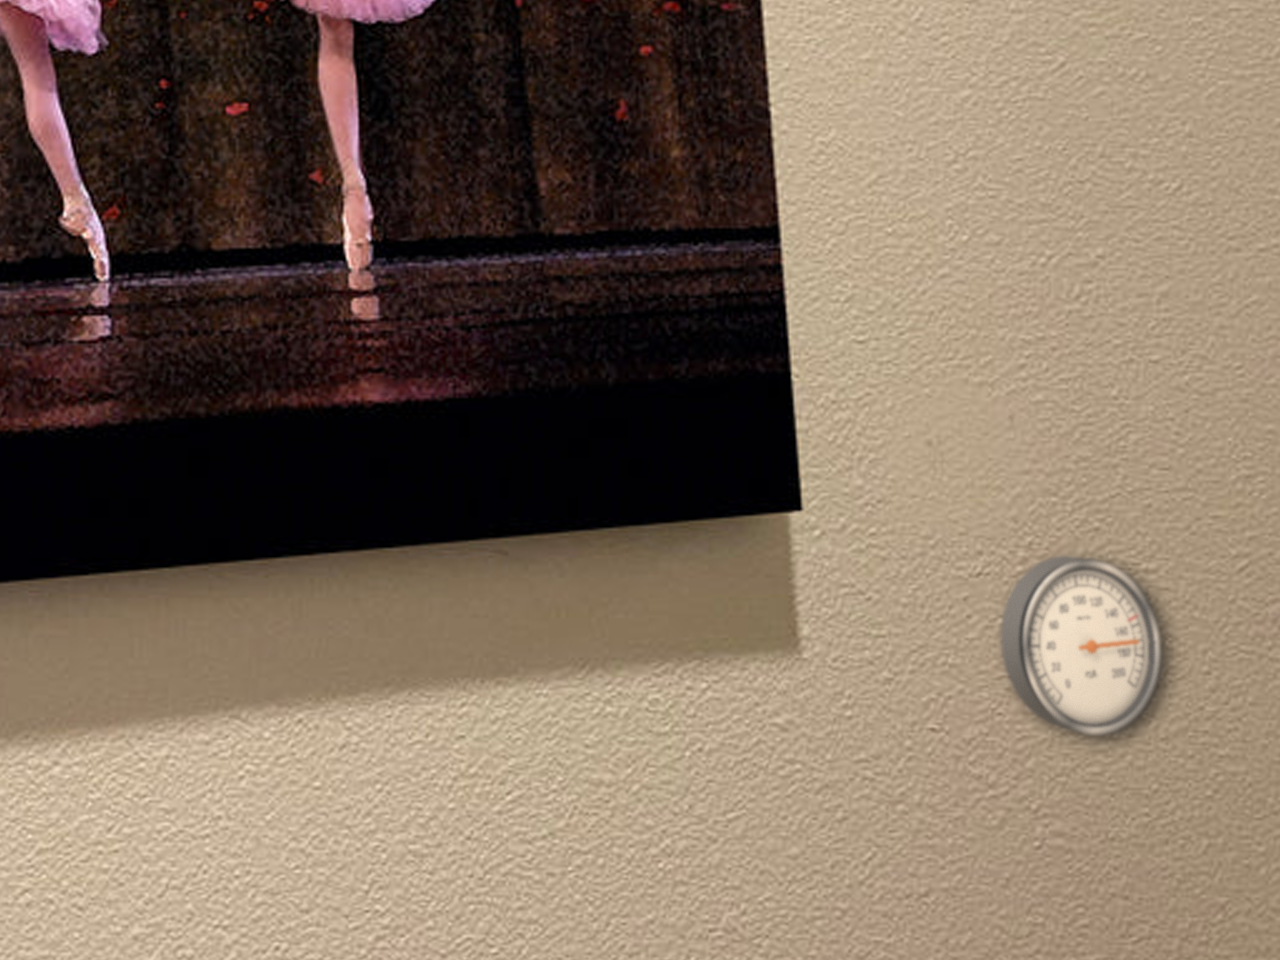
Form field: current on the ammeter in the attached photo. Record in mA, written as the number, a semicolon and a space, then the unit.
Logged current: 170; mA
